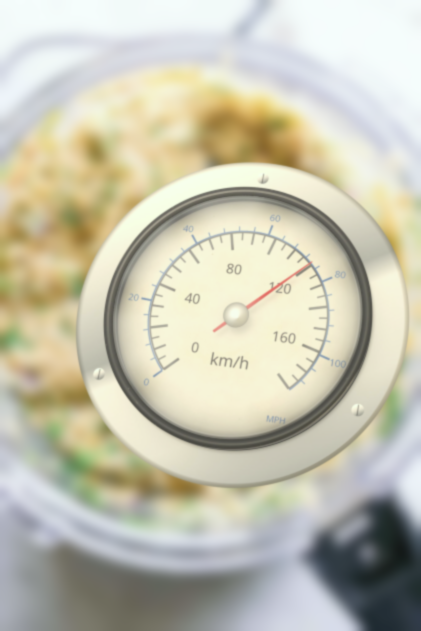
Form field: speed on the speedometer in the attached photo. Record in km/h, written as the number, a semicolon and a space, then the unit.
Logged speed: 120; km/h
